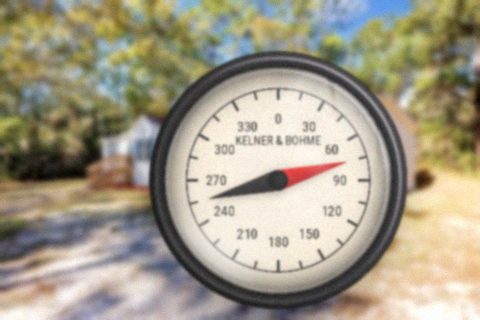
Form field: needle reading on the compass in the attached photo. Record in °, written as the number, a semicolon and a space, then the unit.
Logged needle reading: 75; °
